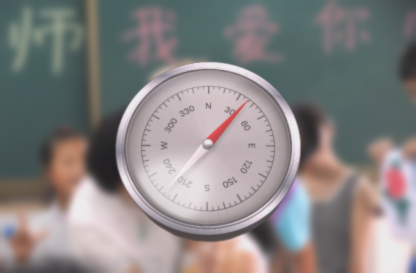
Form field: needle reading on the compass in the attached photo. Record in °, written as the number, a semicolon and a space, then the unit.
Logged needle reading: 40; °
